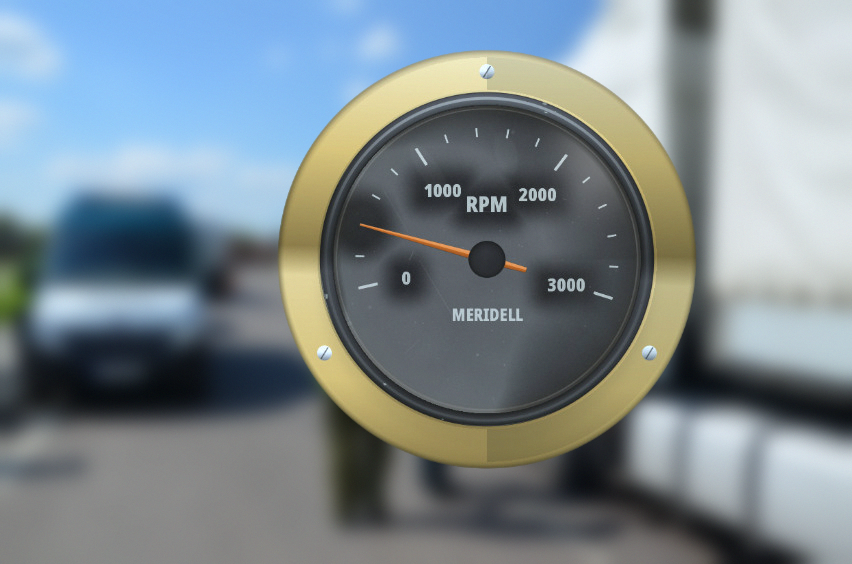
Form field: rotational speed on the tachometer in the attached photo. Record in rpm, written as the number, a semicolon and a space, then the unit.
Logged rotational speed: 400; rpm
